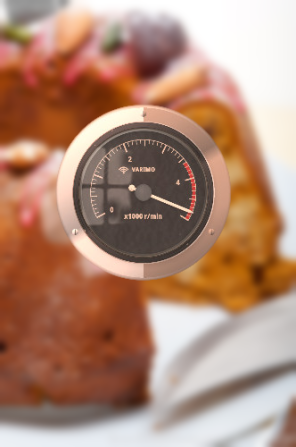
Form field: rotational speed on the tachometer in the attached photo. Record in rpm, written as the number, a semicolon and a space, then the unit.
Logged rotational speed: 4800; rpm
